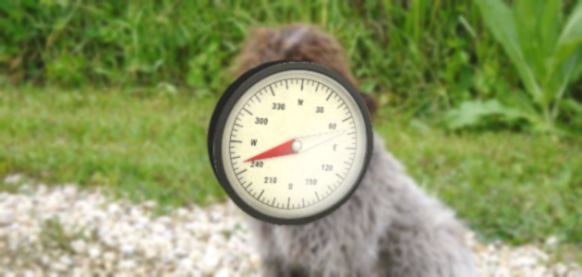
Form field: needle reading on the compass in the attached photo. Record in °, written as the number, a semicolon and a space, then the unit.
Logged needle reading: 250; °
